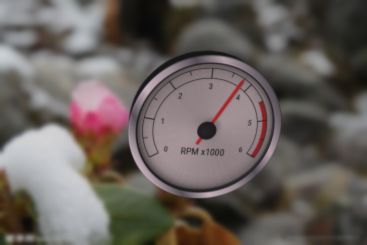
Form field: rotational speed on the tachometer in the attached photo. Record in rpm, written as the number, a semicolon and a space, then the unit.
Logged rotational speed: 3750; rpm
